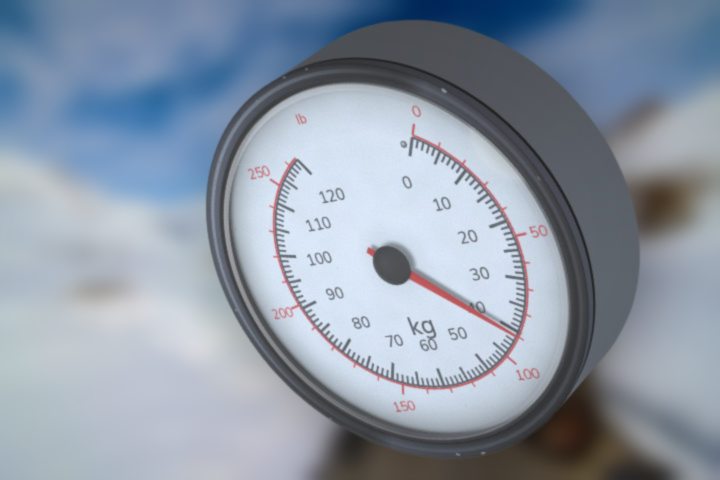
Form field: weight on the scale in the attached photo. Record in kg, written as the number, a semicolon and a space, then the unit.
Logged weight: 40; kg
